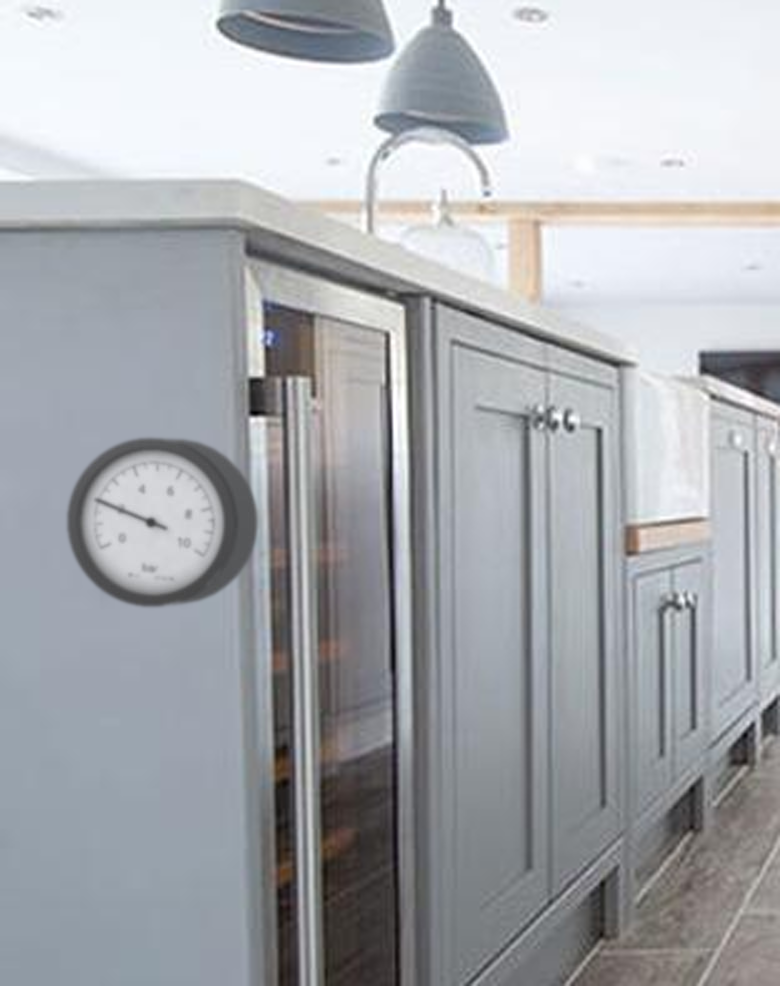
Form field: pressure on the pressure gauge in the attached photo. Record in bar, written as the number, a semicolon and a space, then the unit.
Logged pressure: 2; bar
